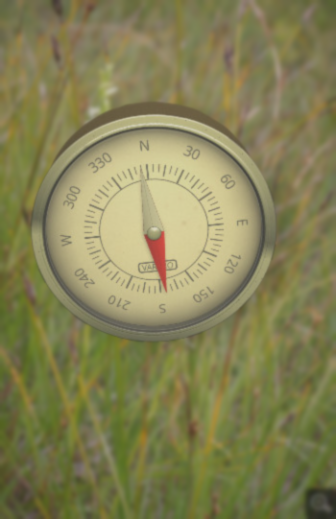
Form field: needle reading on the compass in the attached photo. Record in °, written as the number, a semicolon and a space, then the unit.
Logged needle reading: 175; °
